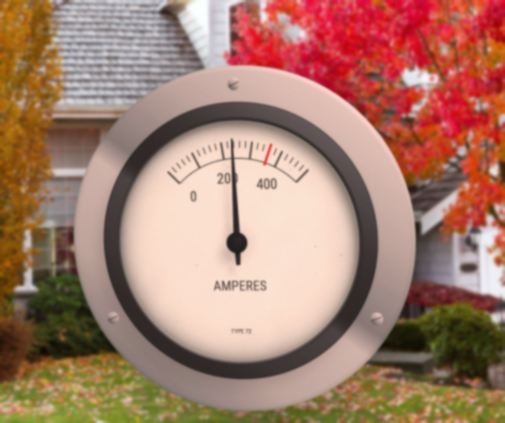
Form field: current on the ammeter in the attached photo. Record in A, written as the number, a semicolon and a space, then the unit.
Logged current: 240; A
